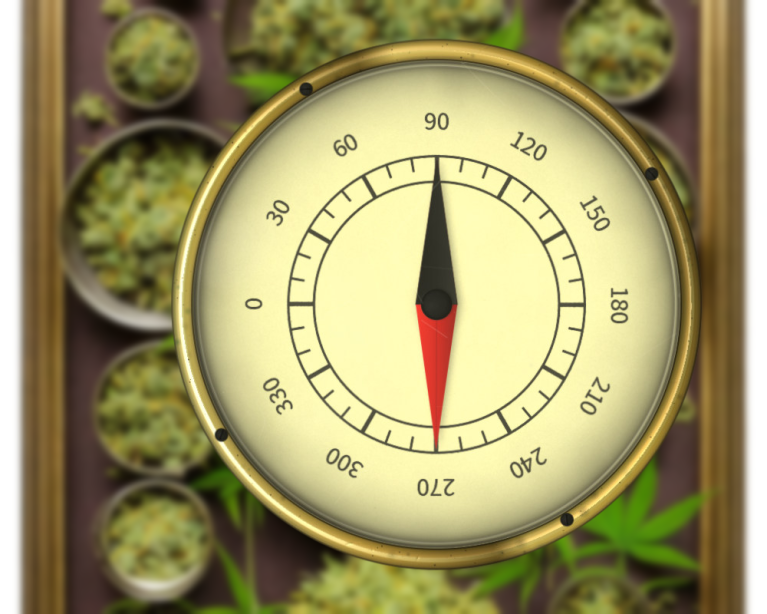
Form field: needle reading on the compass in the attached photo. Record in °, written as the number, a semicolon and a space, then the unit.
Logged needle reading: 270; °
